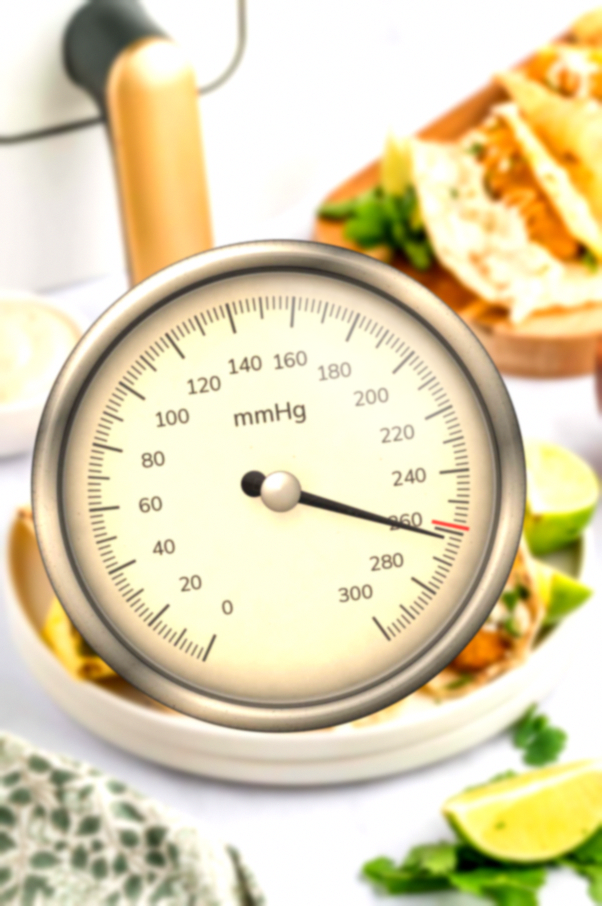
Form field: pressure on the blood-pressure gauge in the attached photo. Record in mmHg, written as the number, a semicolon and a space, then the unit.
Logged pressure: 262; mmHg
